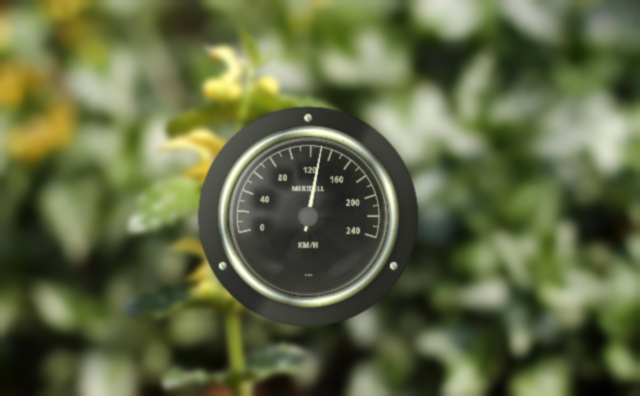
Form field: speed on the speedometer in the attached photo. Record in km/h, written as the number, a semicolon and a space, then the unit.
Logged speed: 130; km/h
